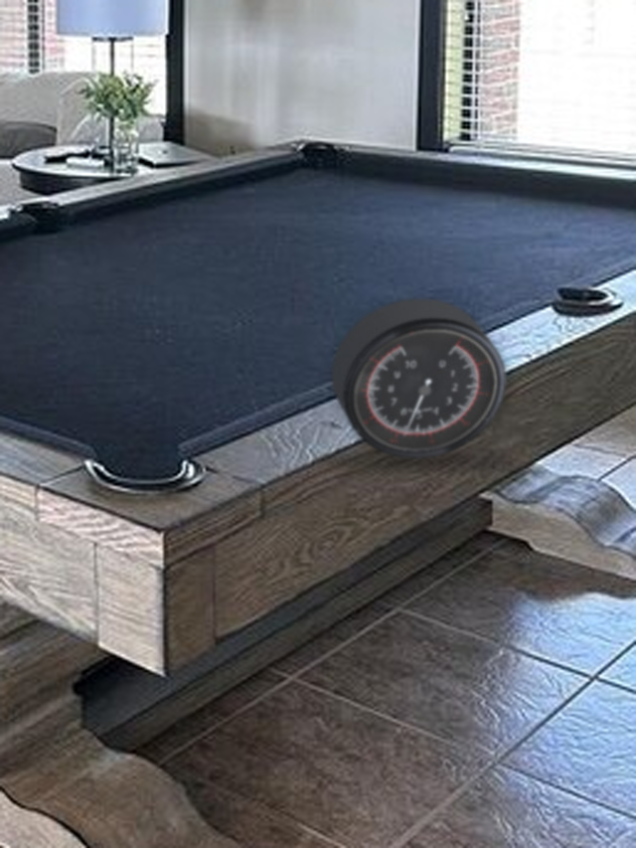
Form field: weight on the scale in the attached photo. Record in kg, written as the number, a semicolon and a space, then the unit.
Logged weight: 5.5; kg
